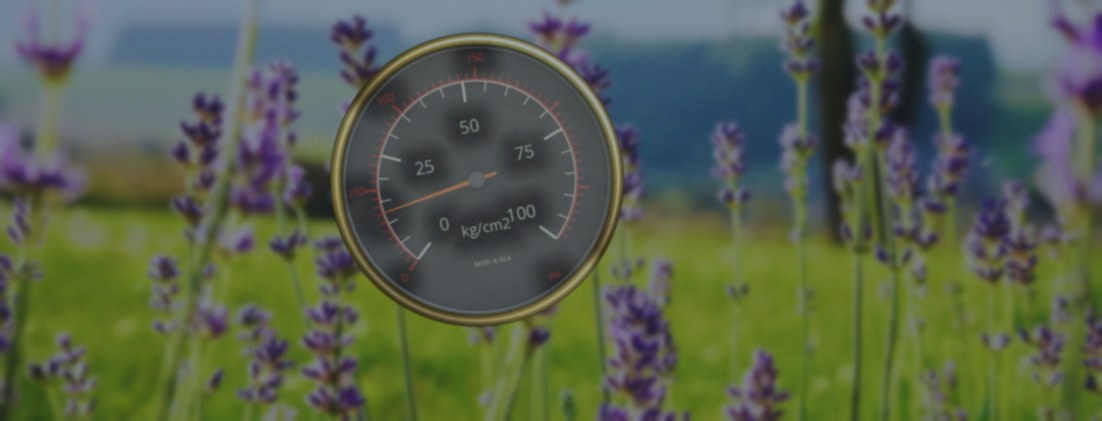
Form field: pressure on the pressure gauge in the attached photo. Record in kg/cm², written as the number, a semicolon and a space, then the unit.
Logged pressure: 12.5; kg/cm²
